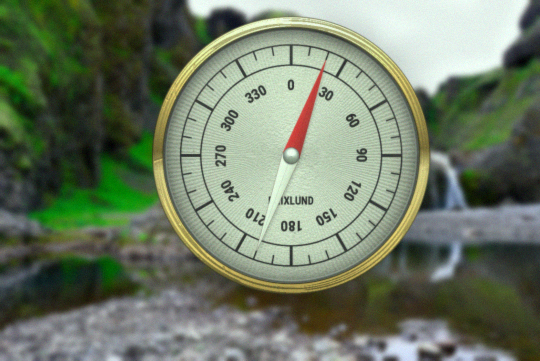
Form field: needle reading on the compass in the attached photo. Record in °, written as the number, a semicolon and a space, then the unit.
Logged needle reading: 20; °
